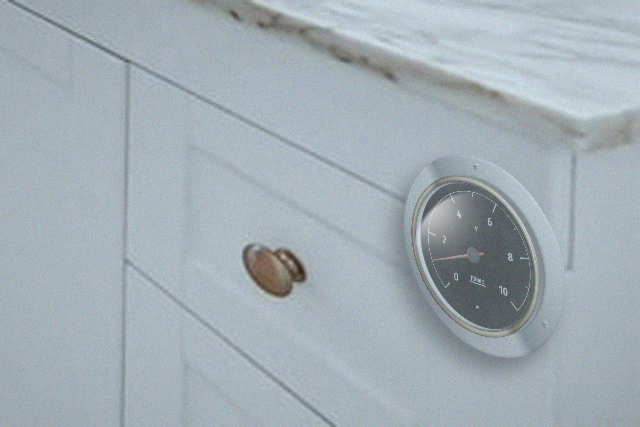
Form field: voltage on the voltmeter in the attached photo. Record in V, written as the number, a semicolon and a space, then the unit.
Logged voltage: 1; V
